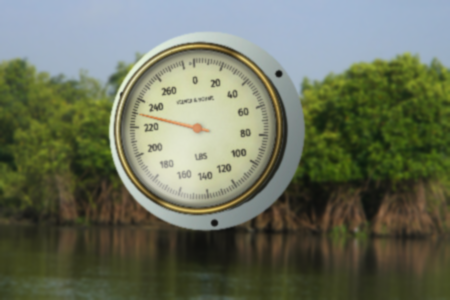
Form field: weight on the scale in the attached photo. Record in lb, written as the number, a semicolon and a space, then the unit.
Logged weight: 230; lb
